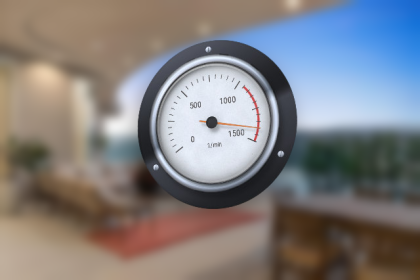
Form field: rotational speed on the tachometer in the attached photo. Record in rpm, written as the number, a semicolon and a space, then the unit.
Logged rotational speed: 1400; rpm
